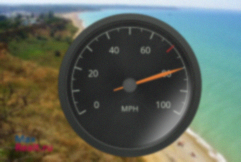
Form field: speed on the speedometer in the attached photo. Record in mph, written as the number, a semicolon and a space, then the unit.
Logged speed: 80; mph
